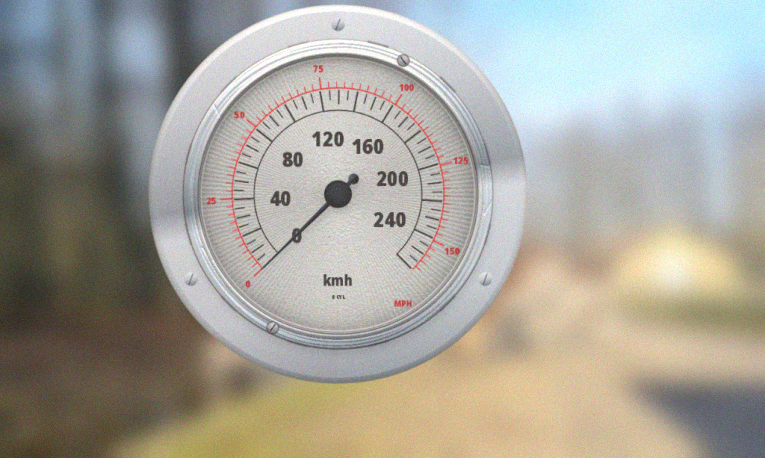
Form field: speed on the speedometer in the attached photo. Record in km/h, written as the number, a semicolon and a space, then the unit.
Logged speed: 0; km/h
